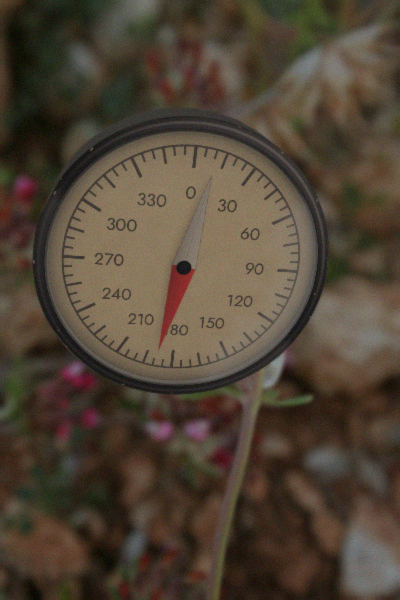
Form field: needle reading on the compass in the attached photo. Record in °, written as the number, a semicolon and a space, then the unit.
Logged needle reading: 190; °
